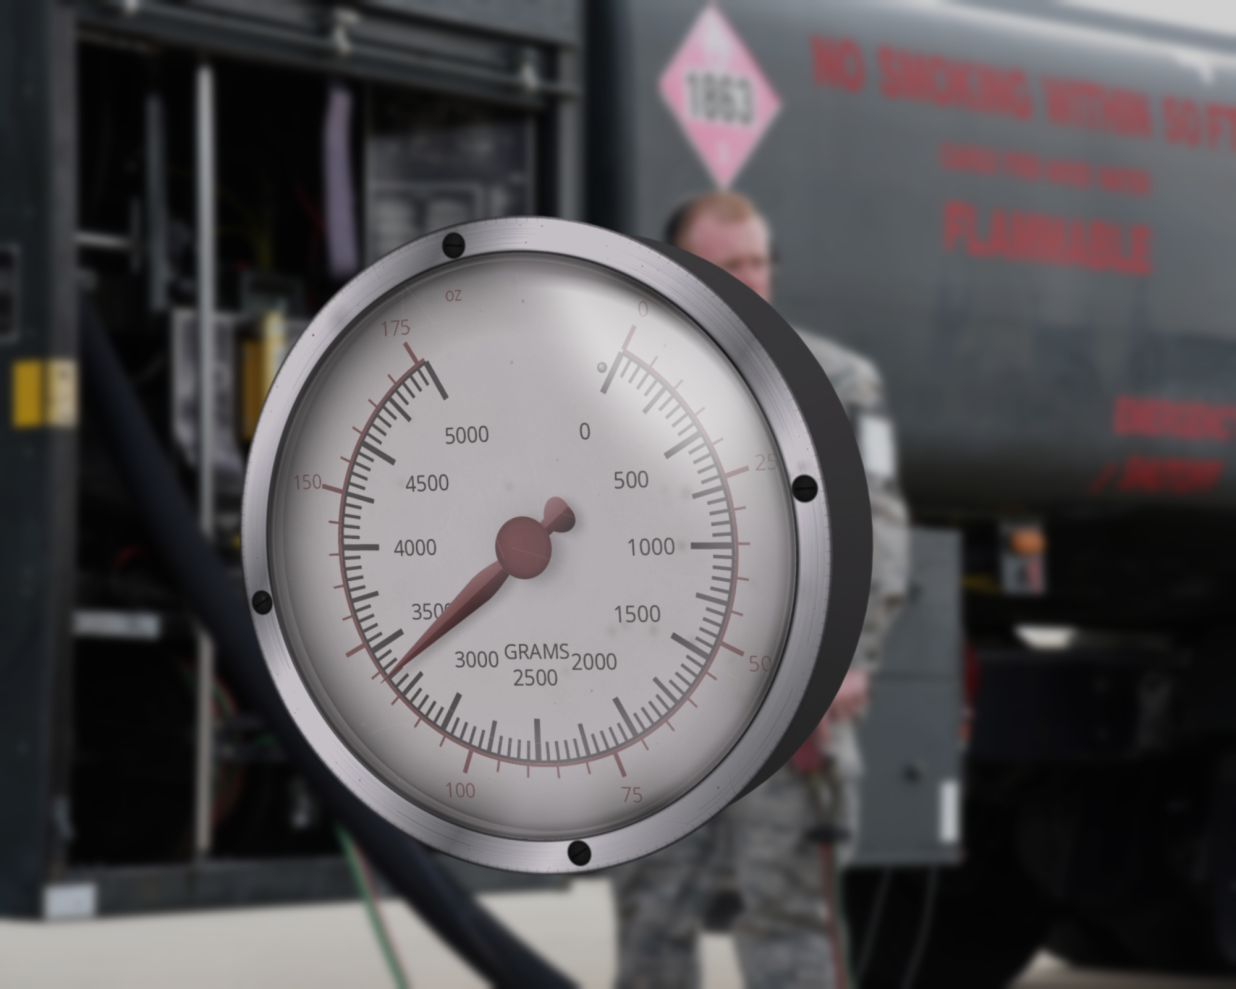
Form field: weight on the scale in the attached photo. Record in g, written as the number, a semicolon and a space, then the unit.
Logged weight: 3350; g
